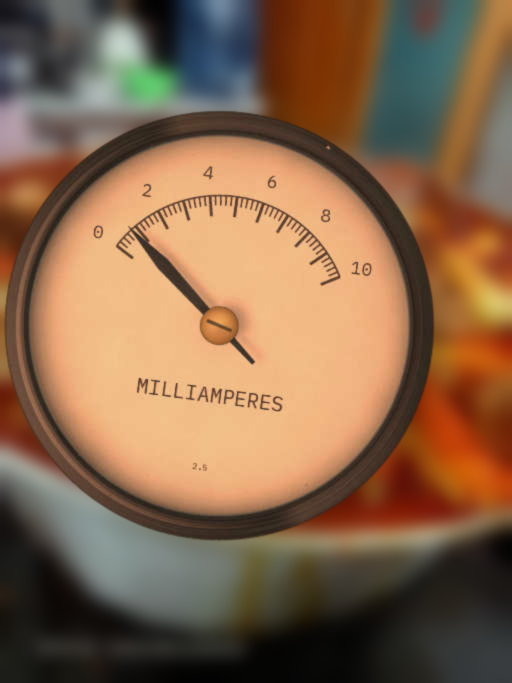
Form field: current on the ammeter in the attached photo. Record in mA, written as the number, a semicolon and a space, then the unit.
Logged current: 0.8; mA
